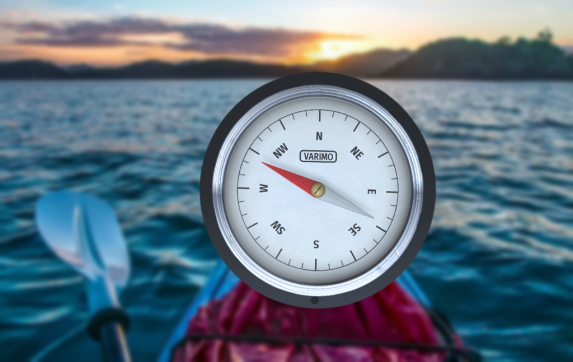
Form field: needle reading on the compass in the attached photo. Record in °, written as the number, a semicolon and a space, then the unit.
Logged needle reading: 295; °
